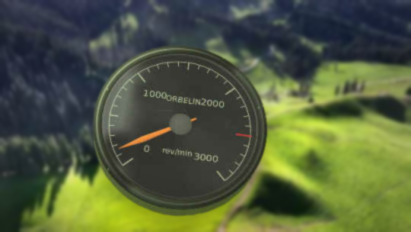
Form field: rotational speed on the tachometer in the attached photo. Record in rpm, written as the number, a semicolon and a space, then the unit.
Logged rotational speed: 150; rpm
